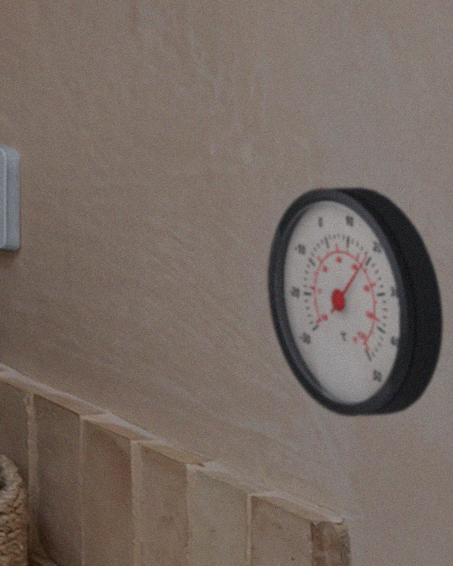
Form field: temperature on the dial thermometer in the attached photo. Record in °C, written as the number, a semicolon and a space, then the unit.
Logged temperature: 20; °C
